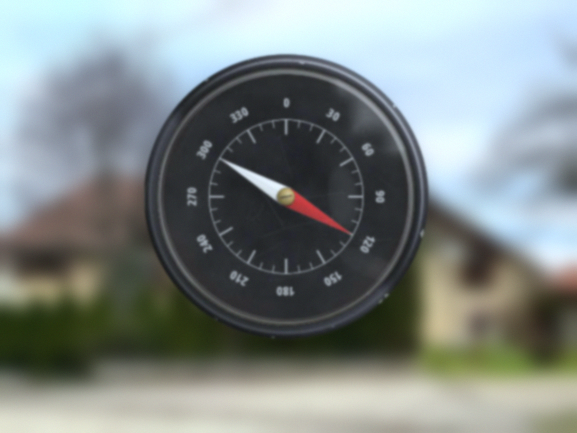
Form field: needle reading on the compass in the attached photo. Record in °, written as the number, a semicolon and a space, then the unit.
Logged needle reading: 120; °
